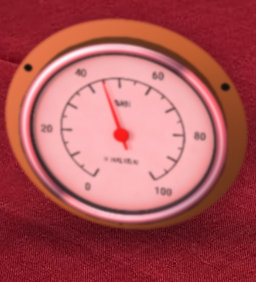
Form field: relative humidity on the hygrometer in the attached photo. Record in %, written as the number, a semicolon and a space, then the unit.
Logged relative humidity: 45; %
